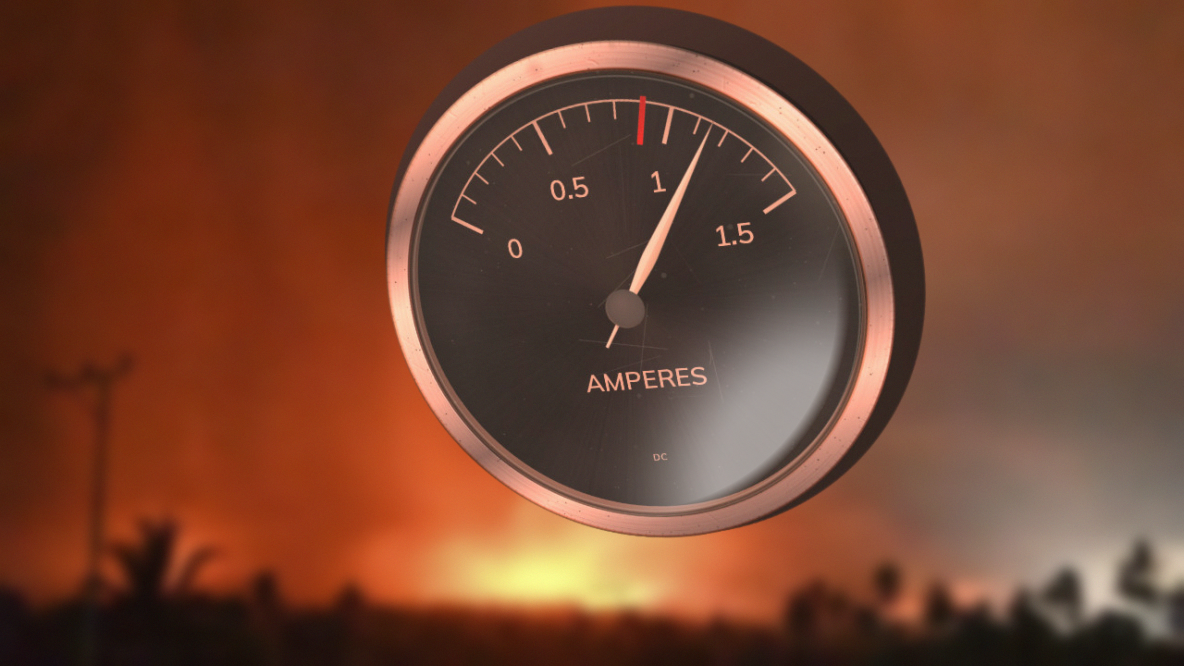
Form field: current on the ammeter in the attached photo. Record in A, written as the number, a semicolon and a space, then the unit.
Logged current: 1.15; A
